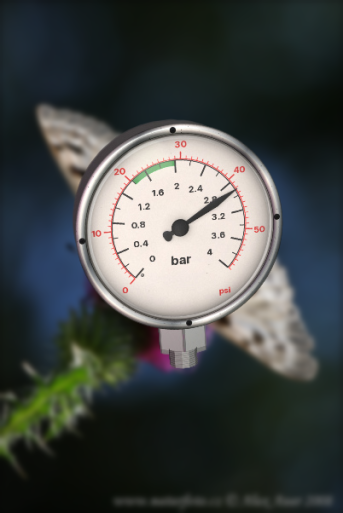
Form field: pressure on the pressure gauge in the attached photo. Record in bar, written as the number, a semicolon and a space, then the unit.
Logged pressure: 2.9; bar
